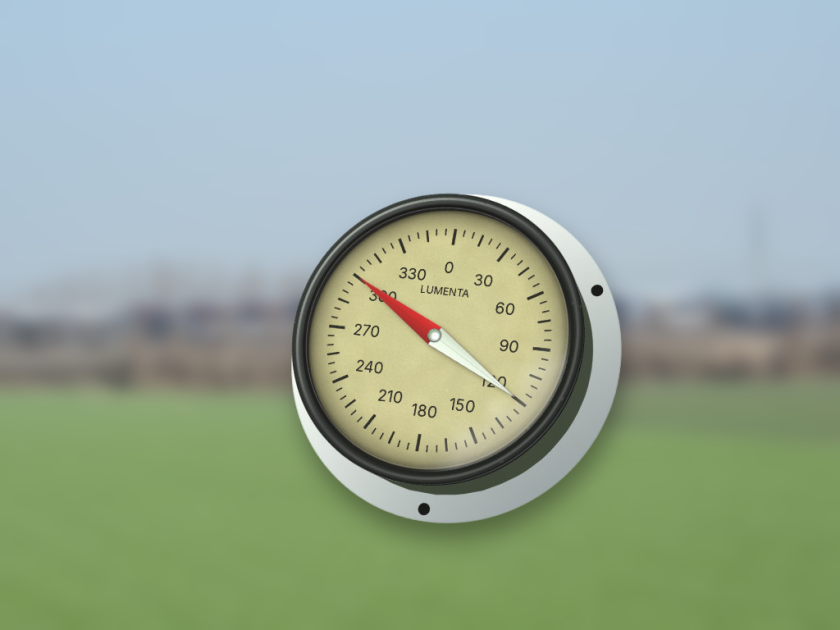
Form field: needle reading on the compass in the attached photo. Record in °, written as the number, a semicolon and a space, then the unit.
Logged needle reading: 300; °
